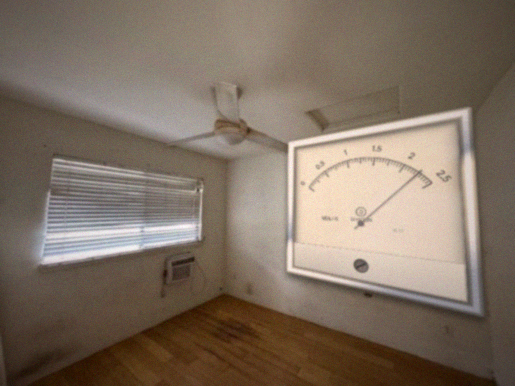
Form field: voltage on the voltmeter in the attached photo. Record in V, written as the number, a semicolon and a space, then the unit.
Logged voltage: 2.25; V
